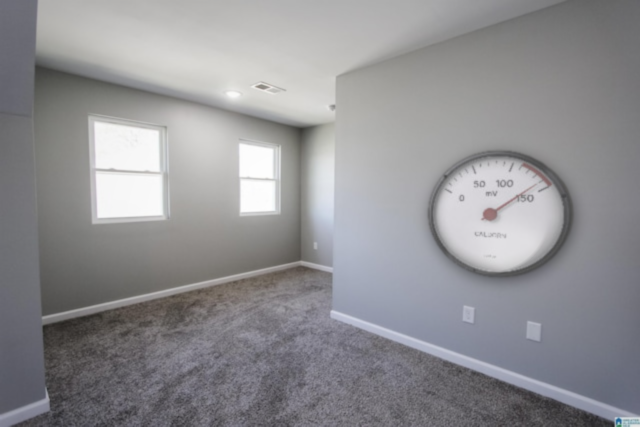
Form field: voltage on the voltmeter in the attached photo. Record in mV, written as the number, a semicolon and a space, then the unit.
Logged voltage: 140; mV
